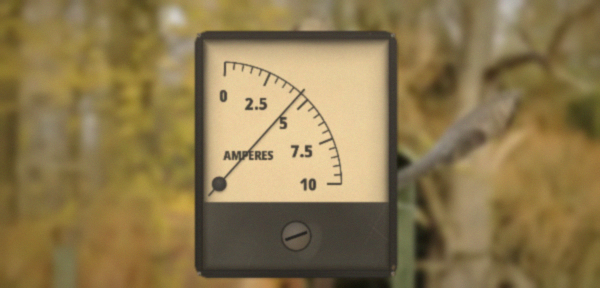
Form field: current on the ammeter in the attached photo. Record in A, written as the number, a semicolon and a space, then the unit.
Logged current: 4.5; A
